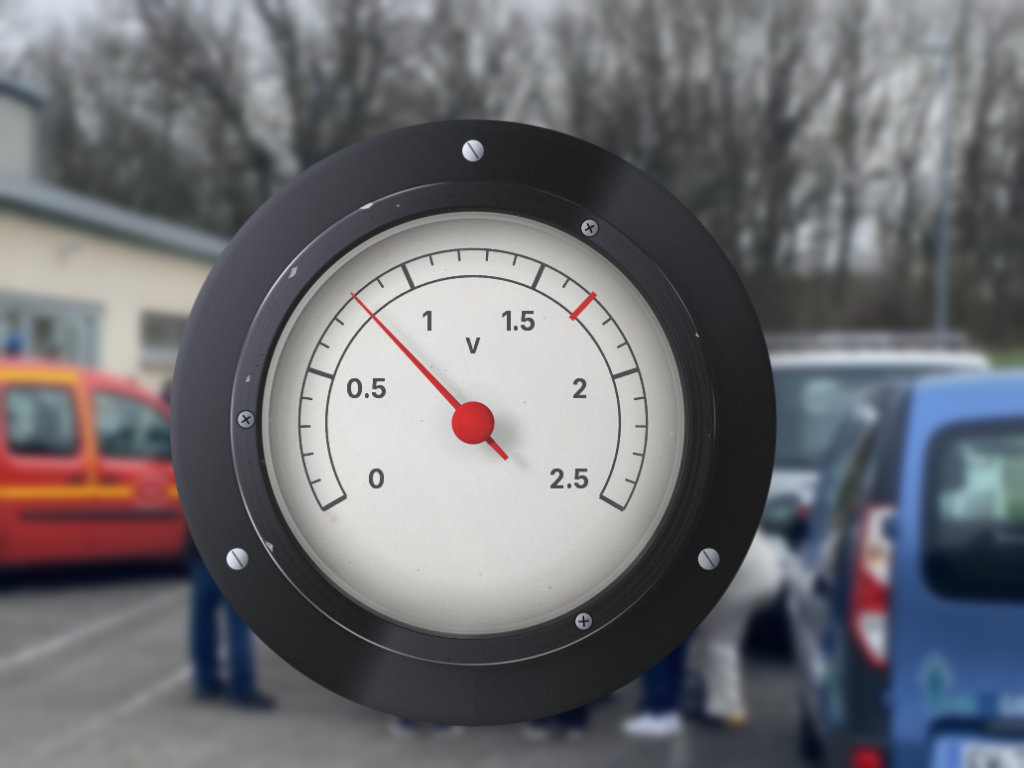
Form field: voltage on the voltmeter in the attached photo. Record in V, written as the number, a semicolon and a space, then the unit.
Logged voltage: 0.8; V
